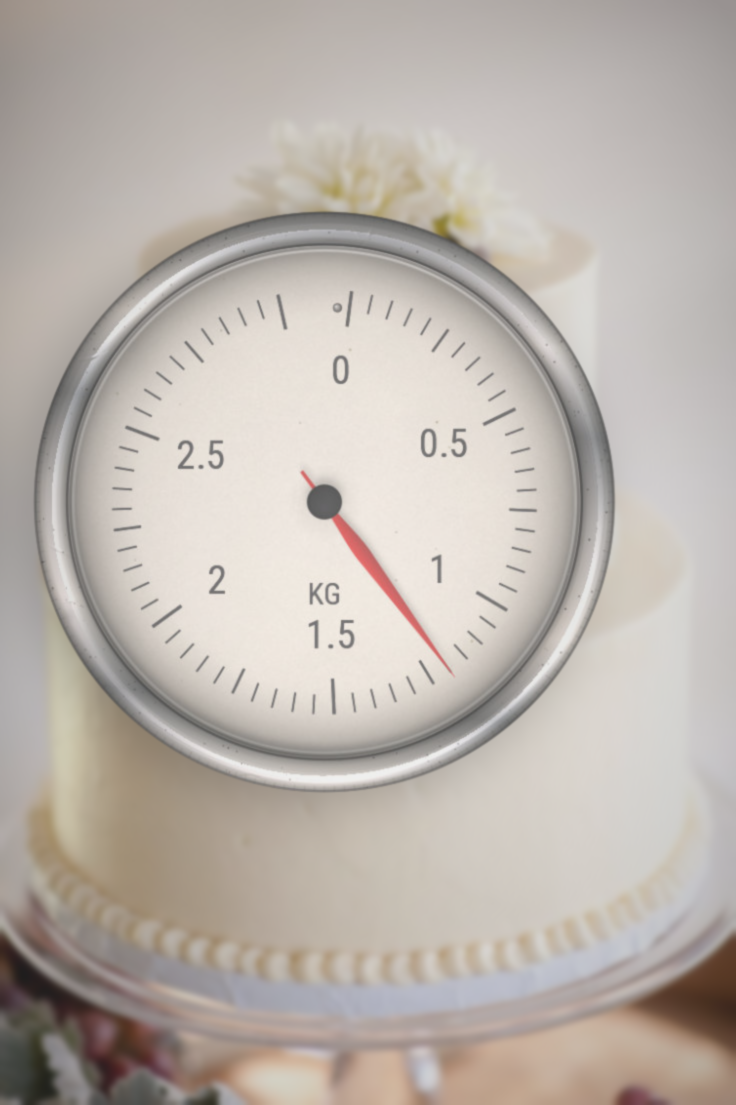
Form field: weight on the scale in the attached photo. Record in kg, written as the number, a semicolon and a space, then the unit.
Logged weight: 1.2; kg
